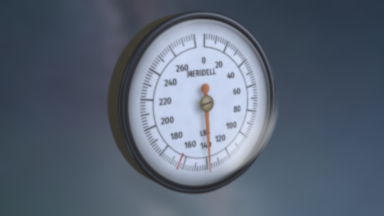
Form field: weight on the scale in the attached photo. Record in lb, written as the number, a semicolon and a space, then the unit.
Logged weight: 140; lb
